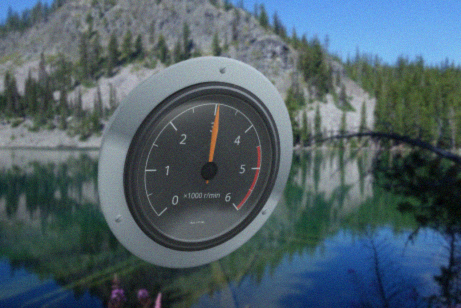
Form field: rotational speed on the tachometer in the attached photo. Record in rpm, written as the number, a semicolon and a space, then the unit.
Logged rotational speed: 3000; rpm
